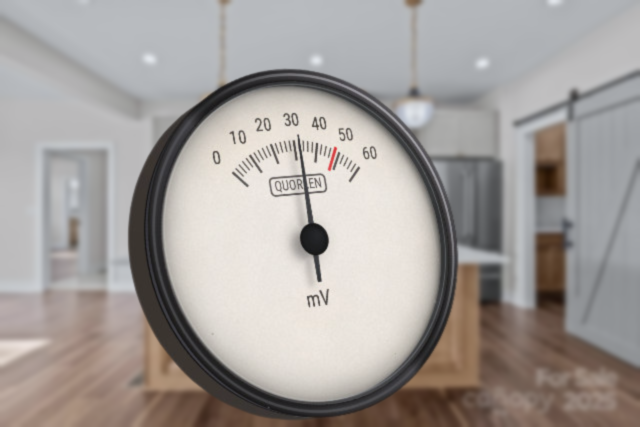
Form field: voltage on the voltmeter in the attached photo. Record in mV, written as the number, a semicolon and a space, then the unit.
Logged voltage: 30; mV
